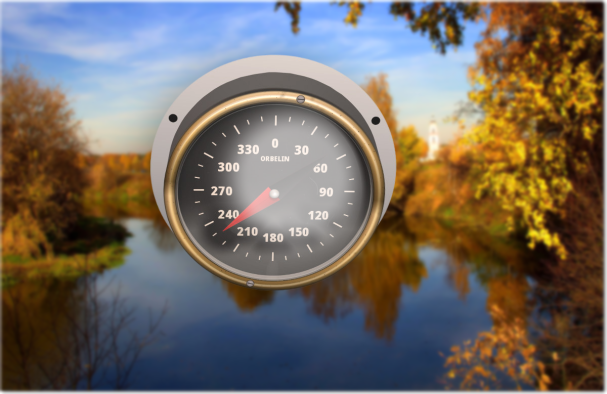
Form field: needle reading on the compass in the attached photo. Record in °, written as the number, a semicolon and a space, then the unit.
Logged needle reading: 230; °
